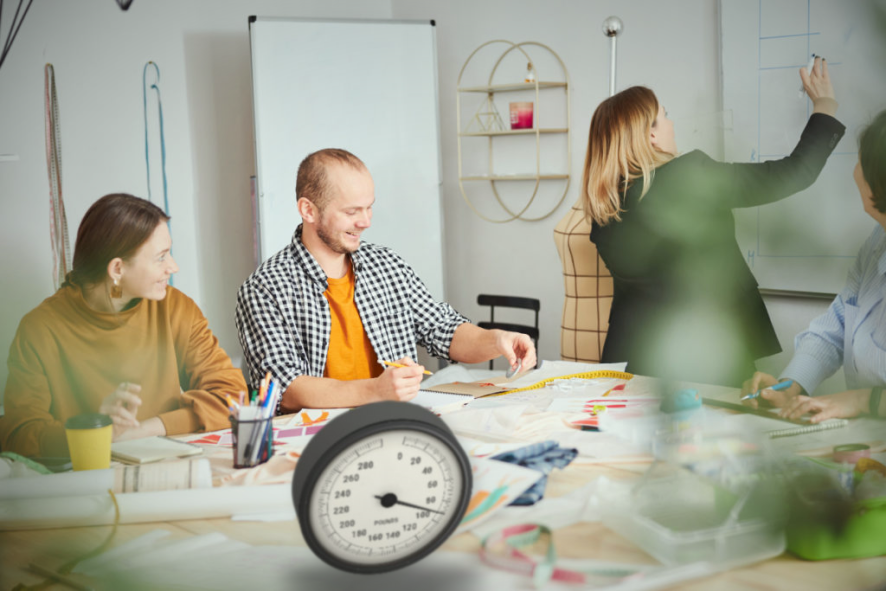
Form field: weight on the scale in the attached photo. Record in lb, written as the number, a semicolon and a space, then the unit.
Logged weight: 90; lb
